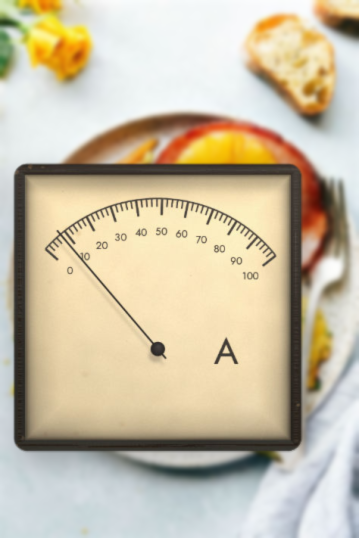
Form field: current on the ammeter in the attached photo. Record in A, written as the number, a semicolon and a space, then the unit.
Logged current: 8; A
